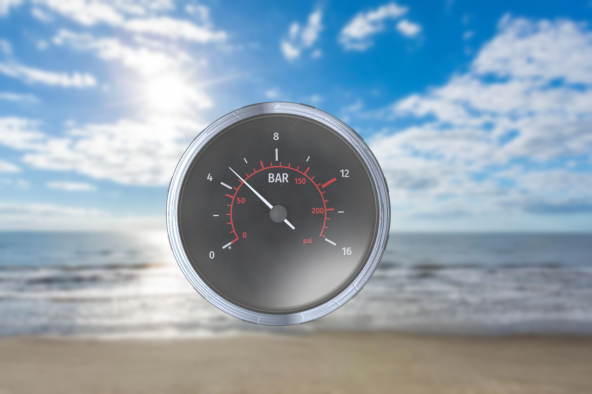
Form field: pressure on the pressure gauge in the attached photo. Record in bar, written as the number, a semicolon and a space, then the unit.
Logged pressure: 5; bar
